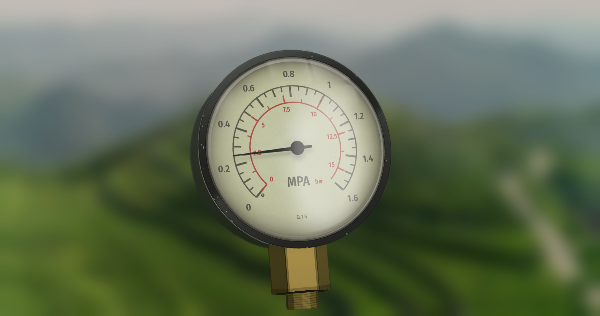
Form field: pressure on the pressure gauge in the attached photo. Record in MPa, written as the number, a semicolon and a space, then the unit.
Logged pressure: 0.25; MPa
